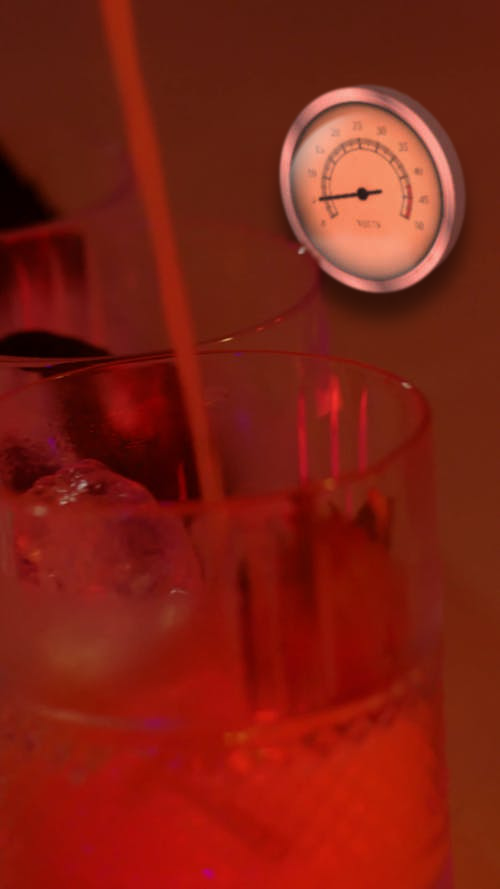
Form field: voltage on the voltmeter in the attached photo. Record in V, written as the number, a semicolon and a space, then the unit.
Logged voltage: 5; V
